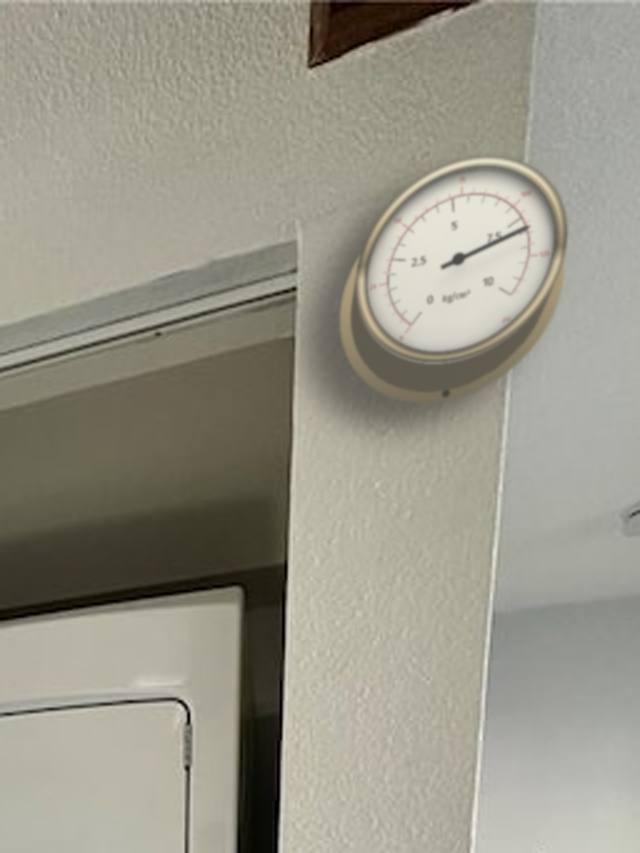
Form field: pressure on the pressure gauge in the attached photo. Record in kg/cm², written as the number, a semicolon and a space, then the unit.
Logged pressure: 8; kg/cm²
